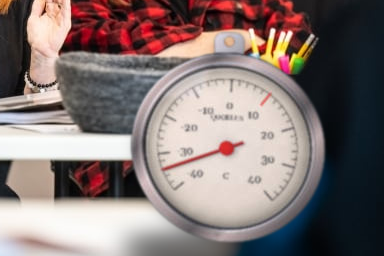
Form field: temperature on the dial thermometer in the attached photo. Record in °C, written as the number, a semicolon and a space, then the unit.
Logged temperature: -34; °C
